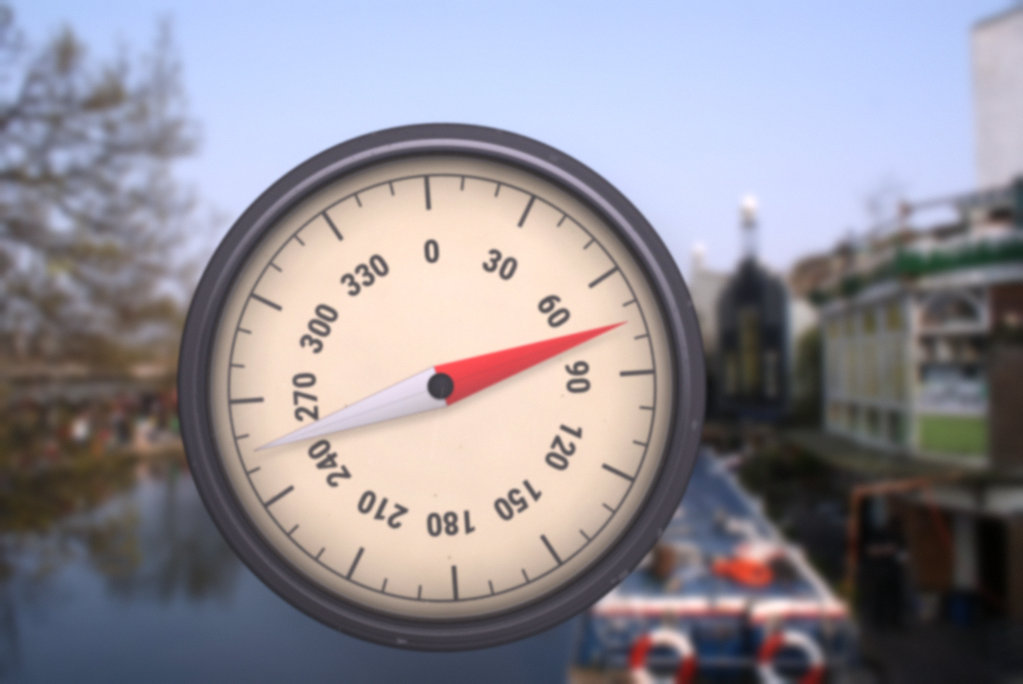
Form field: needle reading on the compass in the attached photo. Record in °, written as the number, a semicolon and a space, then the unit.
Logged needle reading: 75; °
